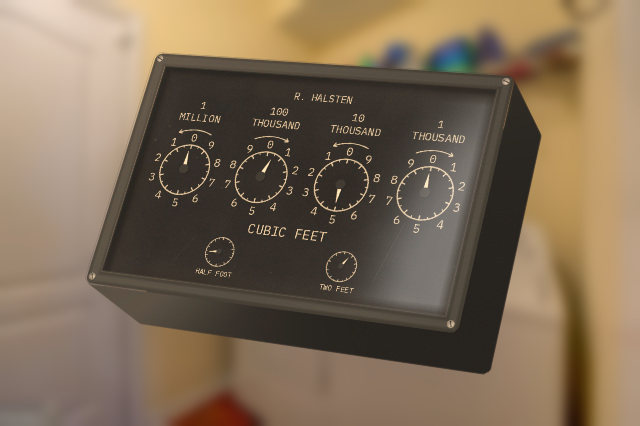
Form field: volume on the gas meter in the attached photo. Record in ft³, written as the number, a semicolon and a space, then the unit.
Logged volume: 5000; ft³
